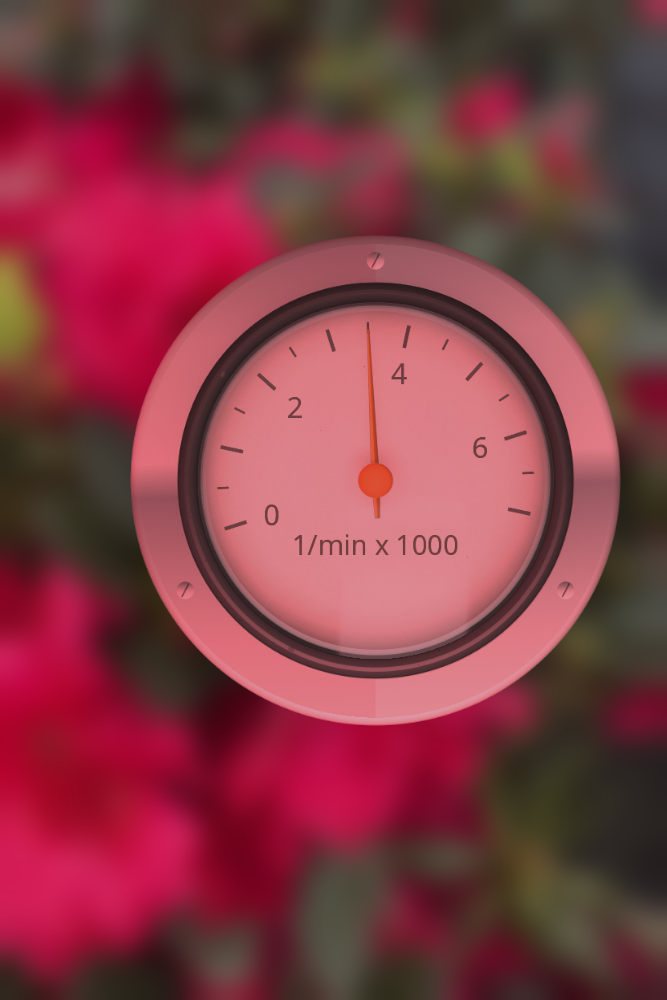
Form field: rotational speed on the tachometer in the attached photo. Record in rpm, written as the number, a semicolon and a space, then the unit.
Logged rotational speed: 3500; rpm
